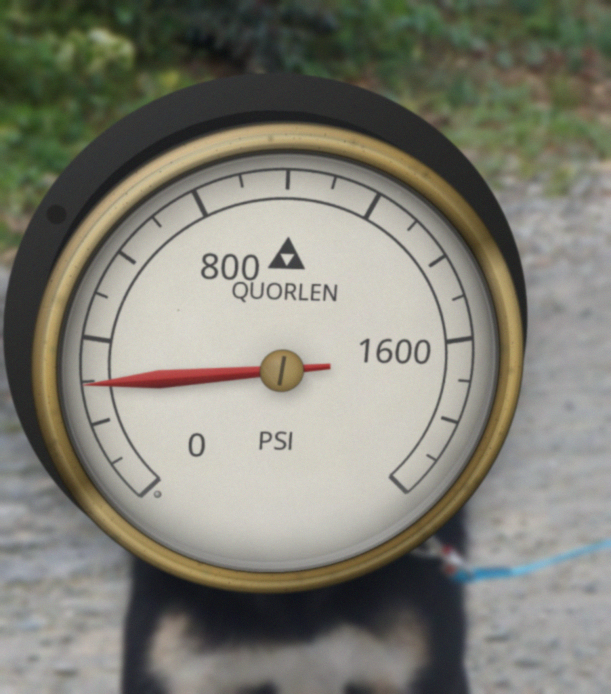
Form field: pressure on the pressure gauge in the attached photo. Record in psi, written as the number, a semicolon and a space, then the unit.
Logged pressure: 300; psi
